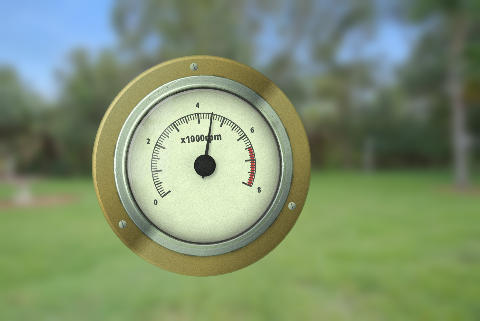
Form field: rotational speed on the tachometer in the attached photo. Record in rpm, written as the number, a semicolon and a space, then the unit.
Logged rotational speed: 4500; rpm
